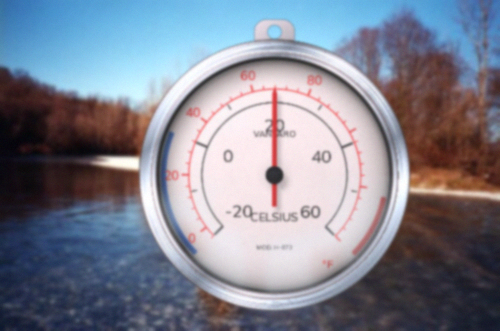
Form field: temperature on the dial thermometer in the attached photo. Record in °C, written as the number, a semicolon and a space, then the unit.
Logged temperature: 20; °C
